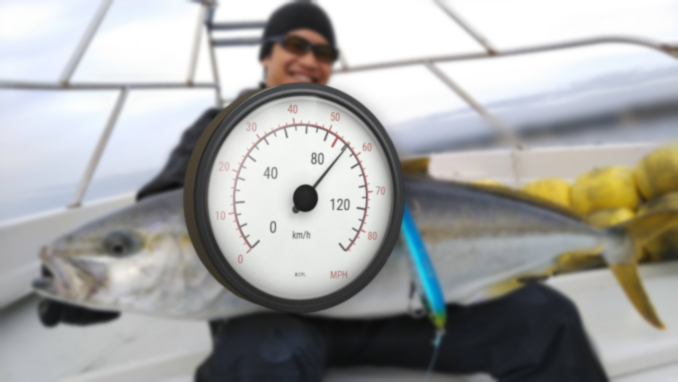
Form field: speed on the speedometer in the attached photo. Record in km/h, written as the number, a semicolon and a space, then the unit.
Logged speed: 90; km/h
